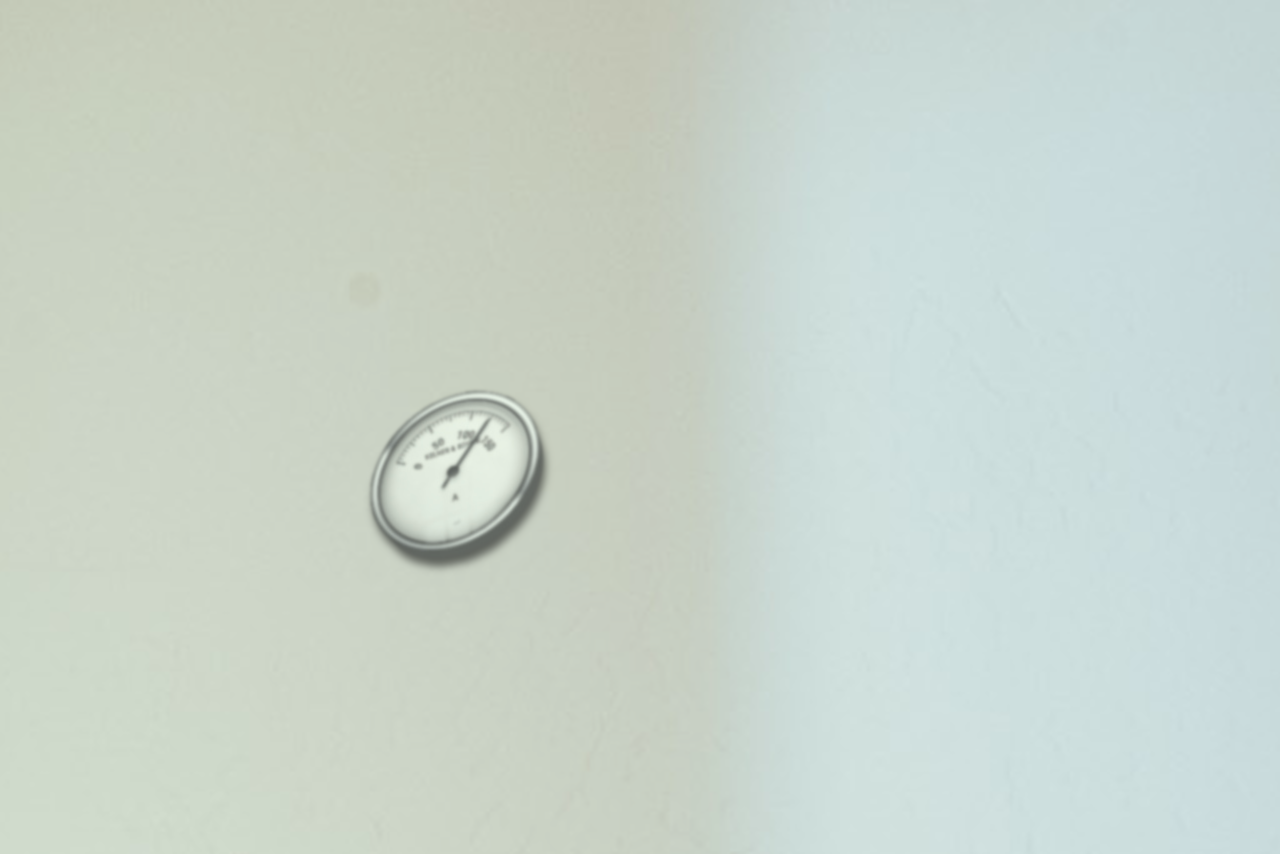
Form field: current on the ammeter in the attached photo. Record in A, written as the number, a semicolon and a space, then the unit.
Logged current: 125; A
